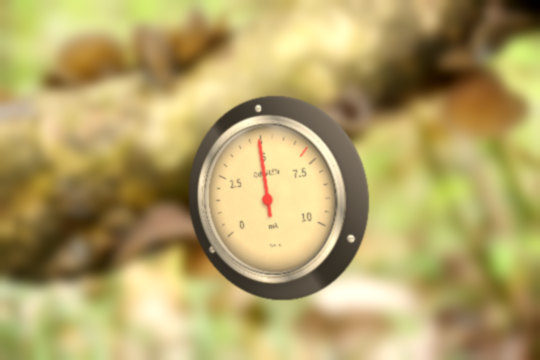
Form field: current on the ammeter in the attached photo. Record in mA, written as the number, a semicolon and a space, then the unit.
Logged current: 5; mA
